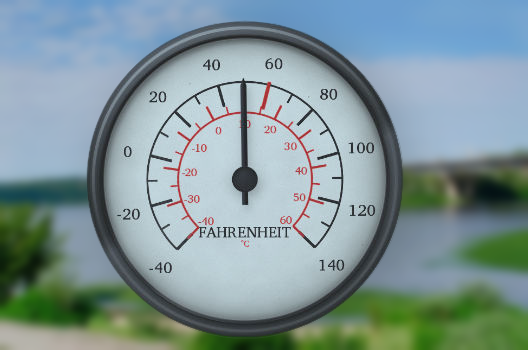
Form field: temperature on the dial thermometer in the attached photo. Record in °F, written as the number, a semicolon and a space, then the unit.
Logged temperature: 50; °F
